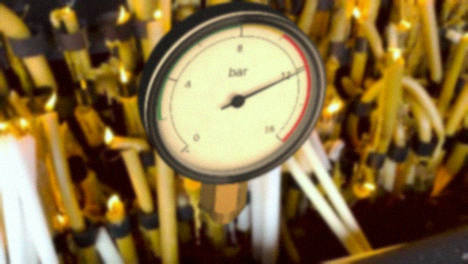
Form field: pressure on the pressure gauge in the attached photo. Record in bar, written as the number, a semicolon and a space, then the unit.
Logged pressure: 12; bar
